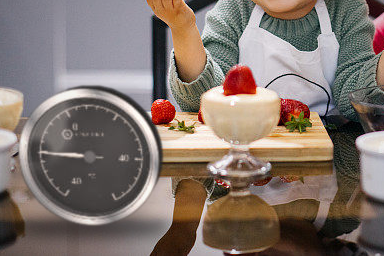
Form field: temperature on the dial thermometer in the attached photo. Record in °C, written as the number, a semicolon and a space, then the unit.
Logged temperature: -20; °C
